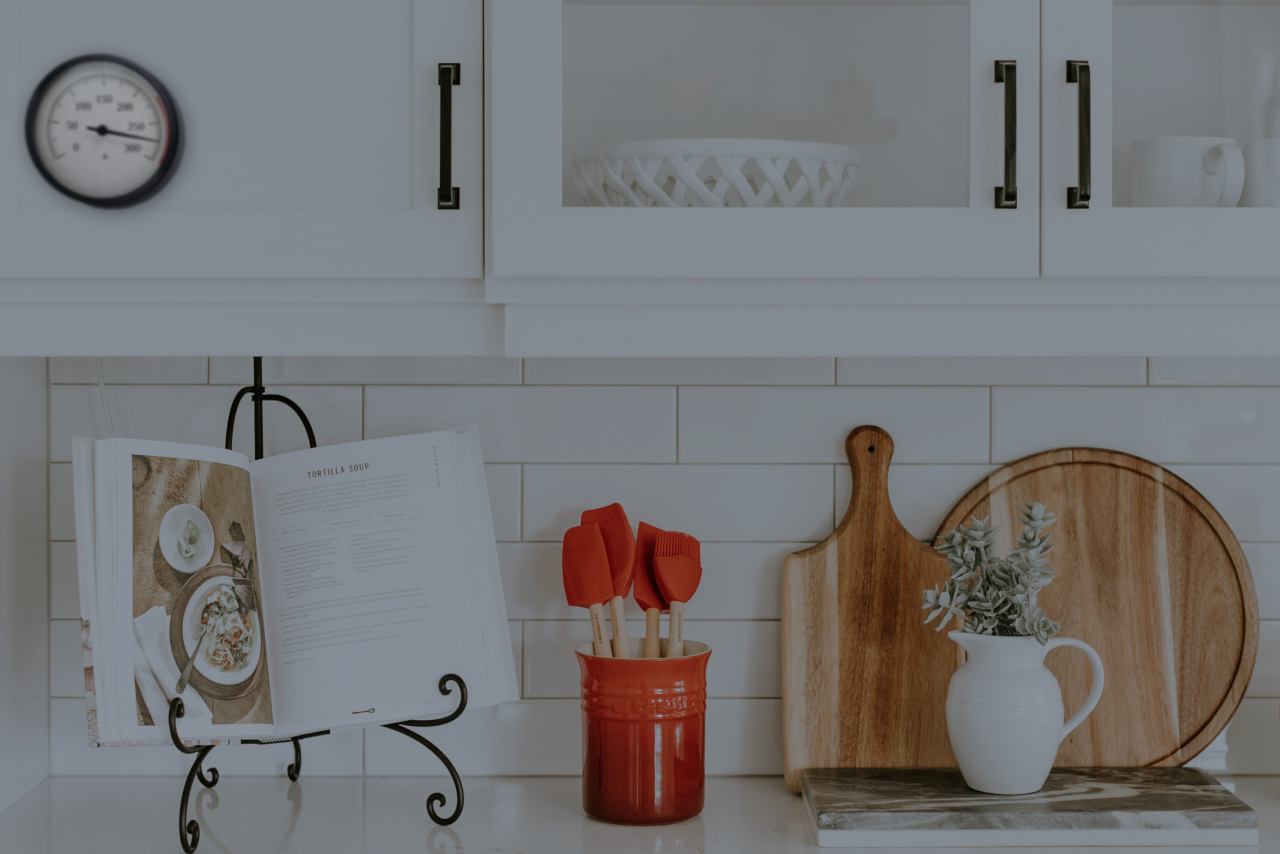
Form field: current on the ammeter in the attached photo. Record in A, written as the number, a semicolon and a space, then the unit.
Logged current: 275; A
